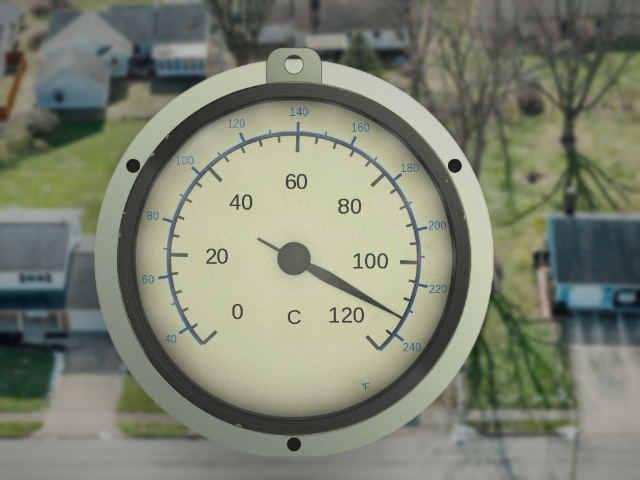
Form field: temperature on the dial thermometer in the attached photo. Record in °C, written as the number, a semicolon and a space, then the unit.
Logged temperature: 112; °C
